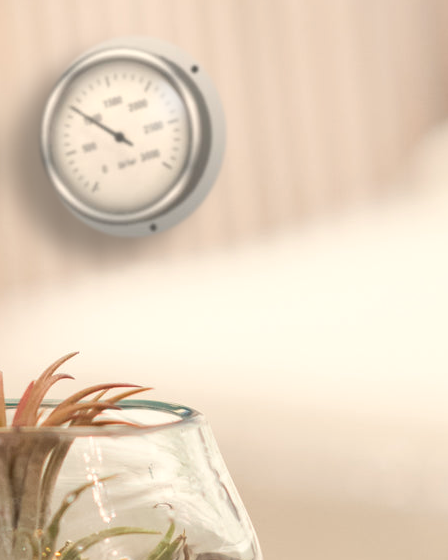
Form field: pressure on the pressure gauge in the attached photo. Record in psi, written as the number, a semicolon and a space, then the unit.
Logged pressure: 1000; psi
